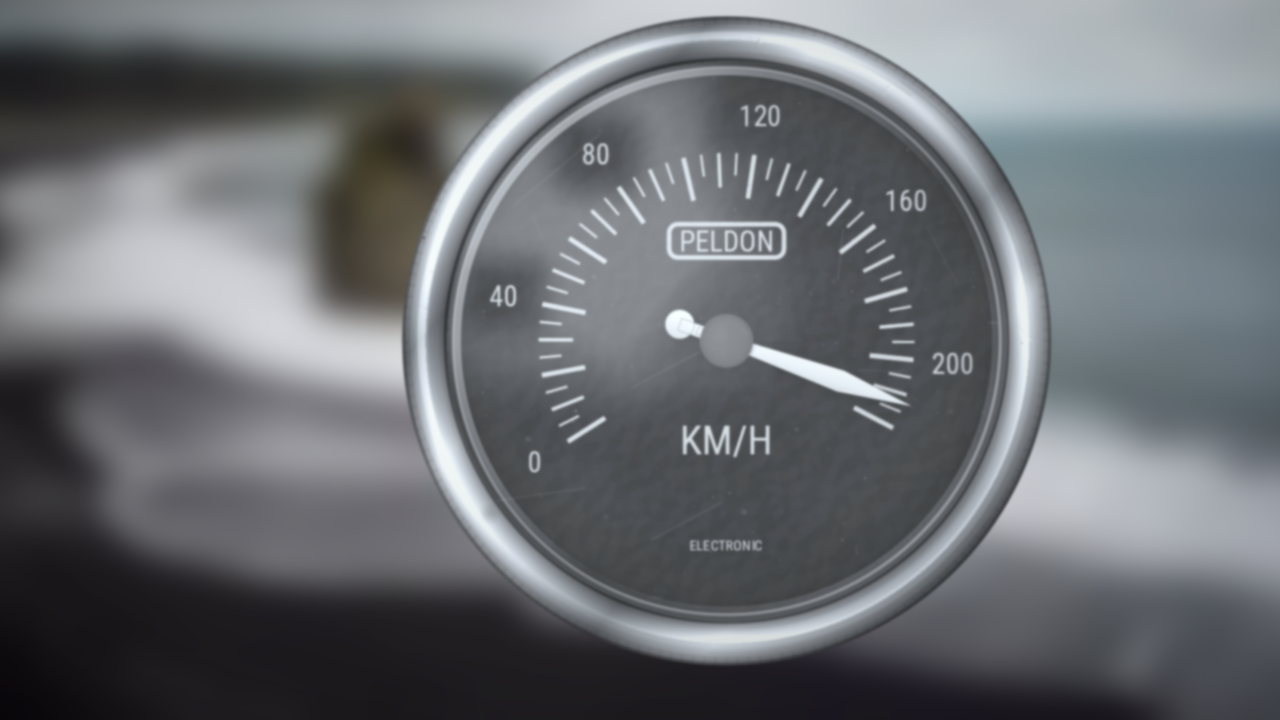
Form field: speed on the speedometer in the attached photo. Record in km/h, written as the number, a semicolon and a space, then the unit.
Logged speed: 212.5; km/h
